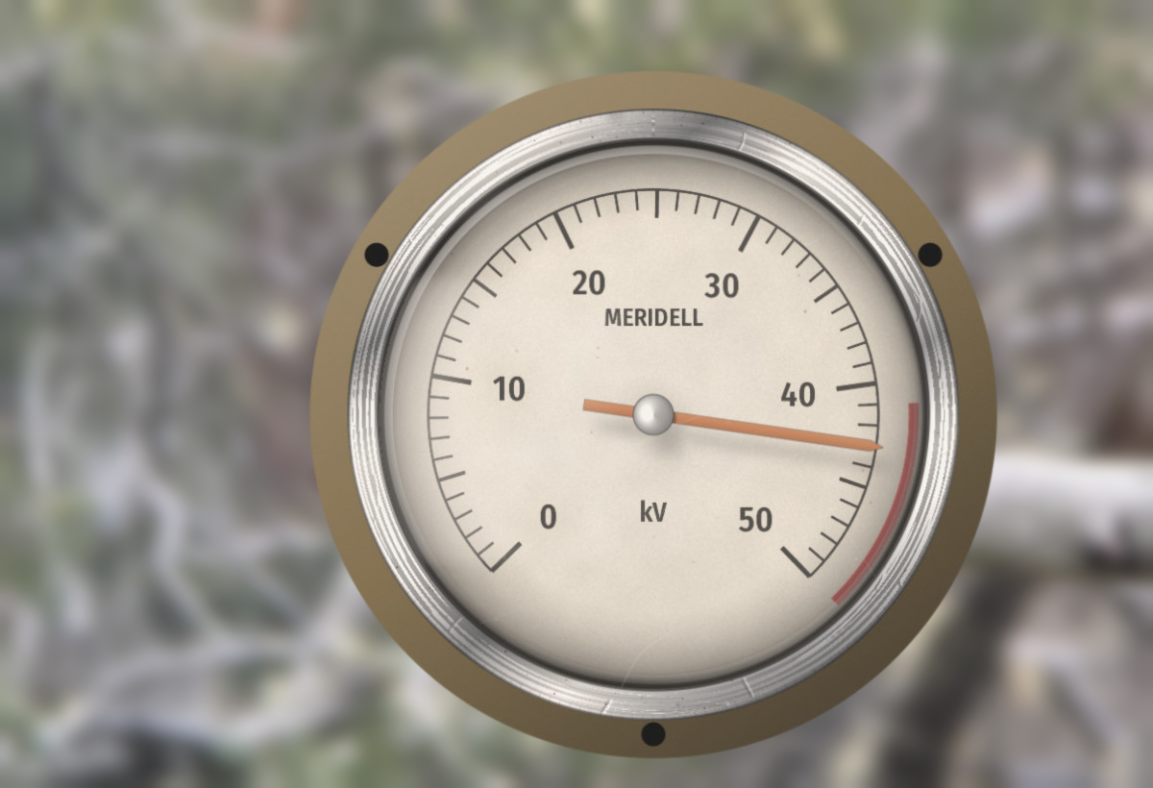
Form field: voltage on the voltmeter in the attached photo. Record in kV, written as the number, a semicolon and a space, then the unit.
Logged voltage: 43; kV
